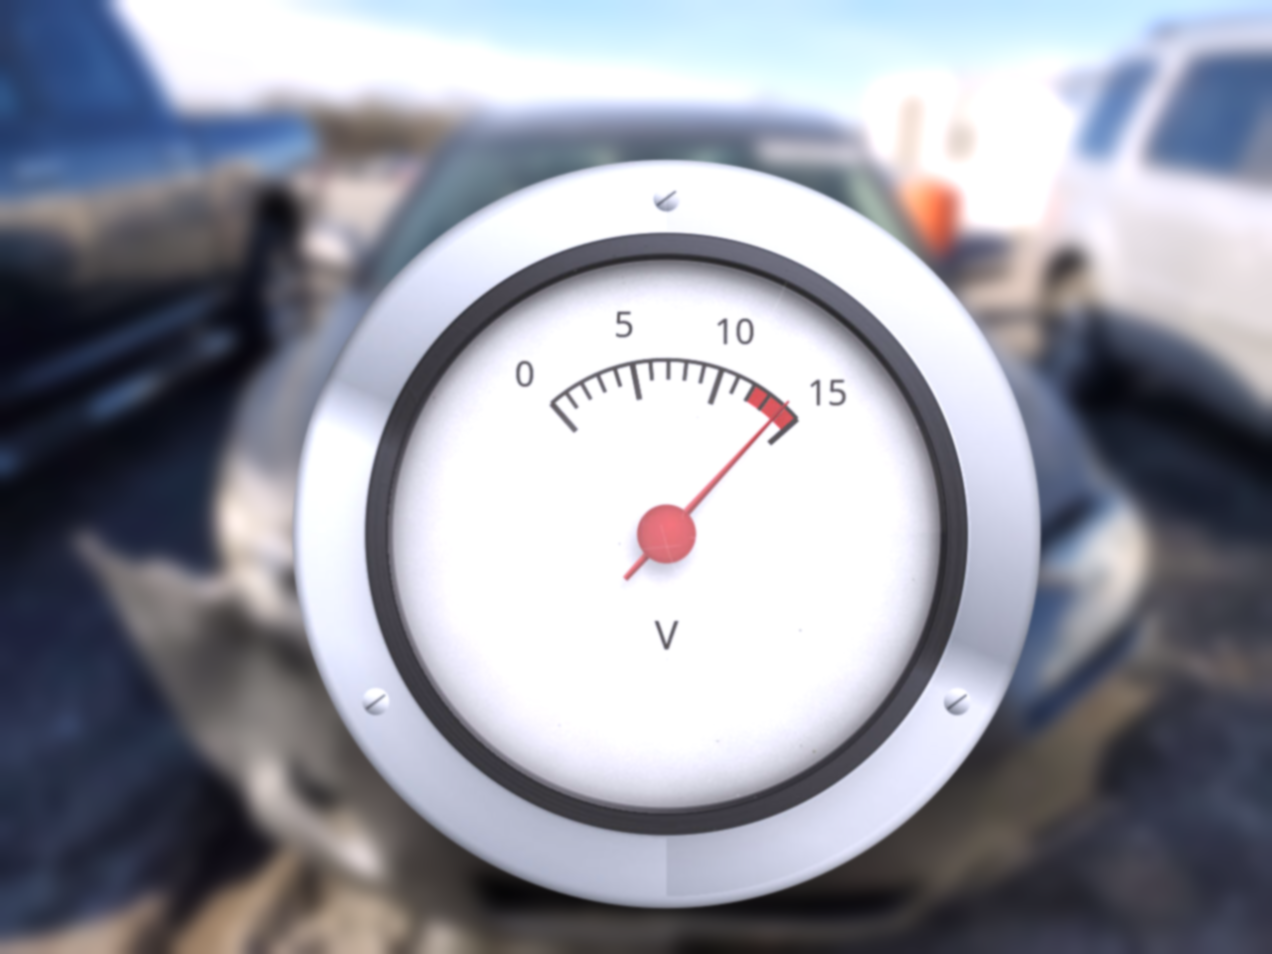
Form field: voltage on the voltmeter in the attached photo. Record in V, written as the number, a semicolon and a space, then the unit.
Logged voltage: 14; V
